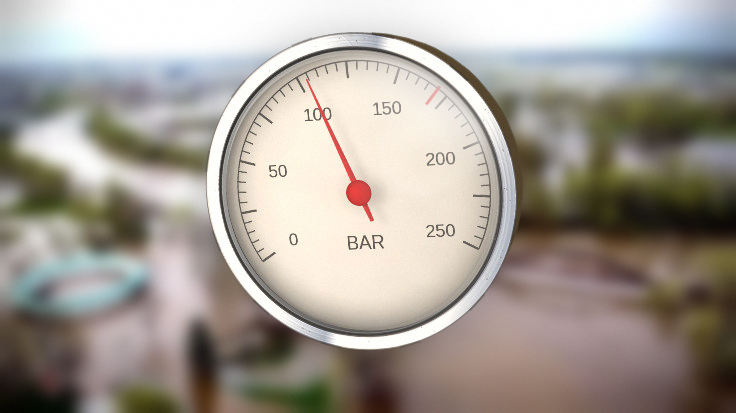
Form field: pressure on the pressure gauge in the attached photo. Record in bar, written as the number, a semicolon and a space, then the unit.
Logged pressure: 105; bar
